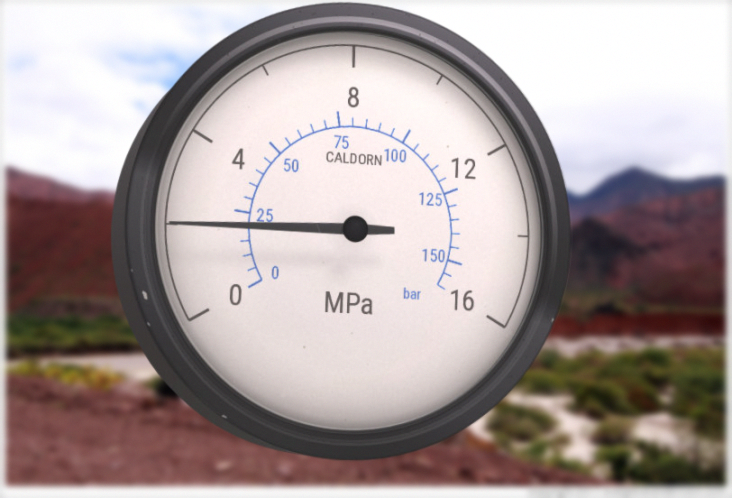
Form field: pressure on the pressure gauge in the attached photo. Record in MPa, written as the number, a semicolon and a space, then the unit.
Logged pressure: 2; MPa
